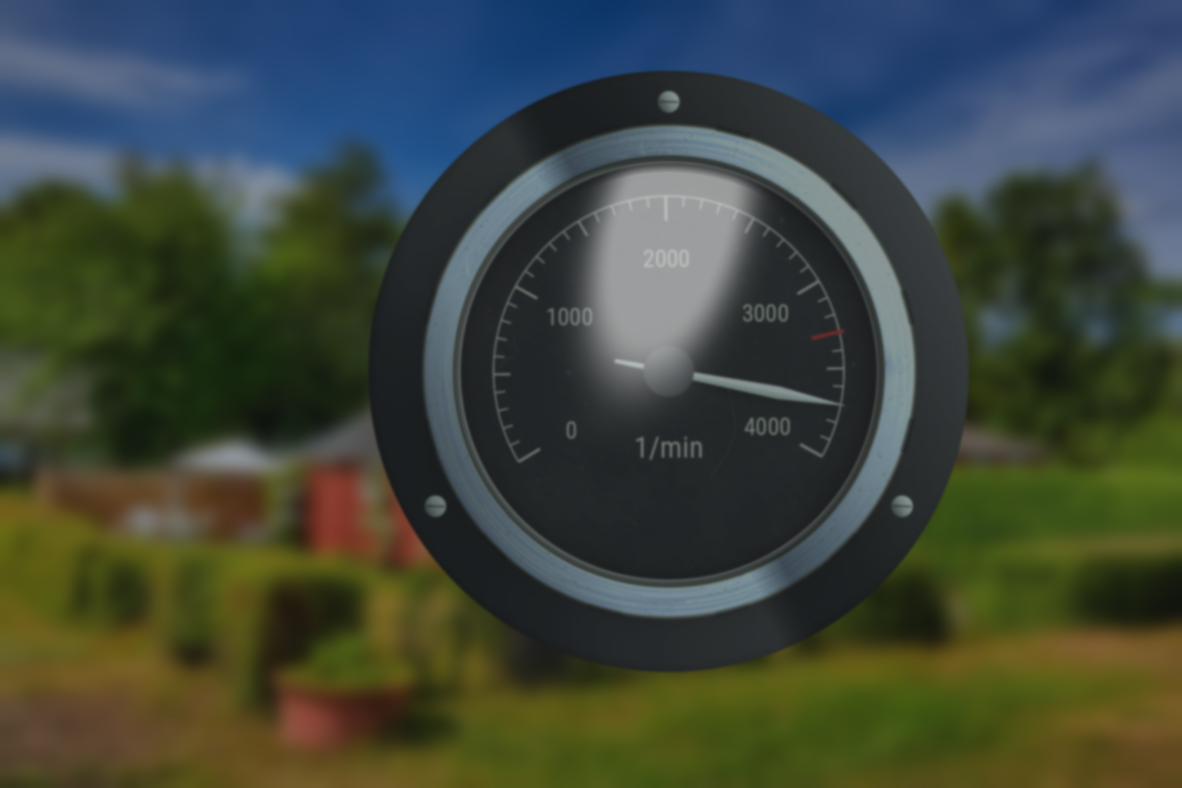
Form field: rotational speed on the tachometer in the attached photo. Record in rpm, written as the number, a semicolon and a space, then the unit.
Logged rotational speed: 3700; rpm
